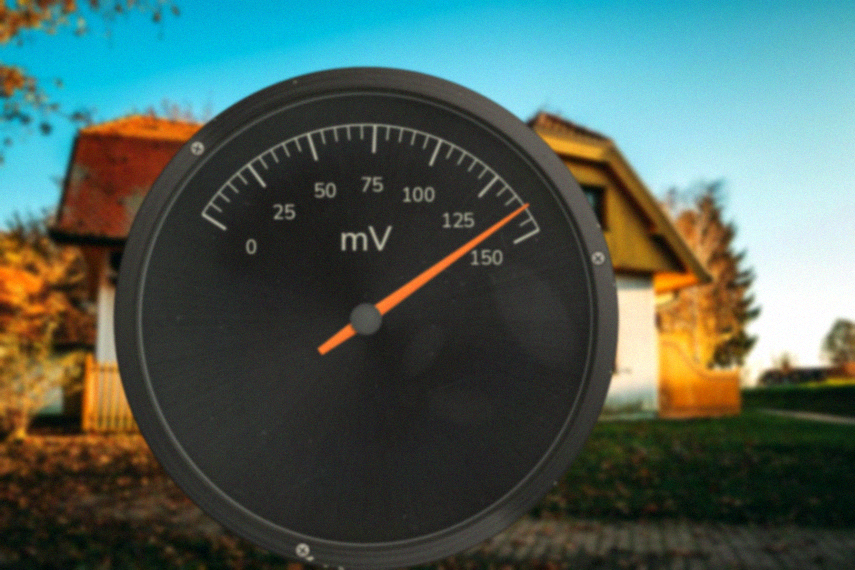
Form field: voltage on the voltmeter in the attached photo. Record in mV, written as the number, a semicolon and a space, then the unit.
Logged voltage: 140; mV
